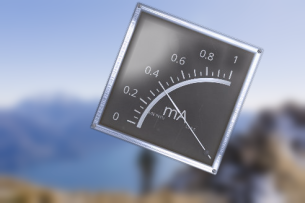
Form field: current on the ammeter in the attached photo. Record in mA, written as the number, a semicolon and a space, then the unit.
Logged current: 0.4; mA
